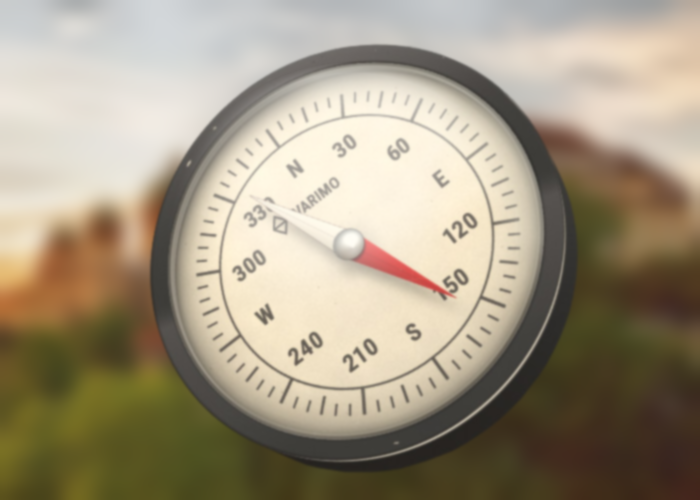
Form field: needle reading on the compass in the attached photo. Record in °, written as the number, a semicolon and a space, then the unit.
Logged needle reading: 155; °
